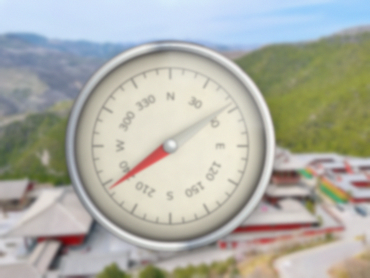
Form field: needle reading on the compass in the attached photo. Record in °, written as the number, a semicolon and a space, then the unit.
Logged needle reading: 235; °
